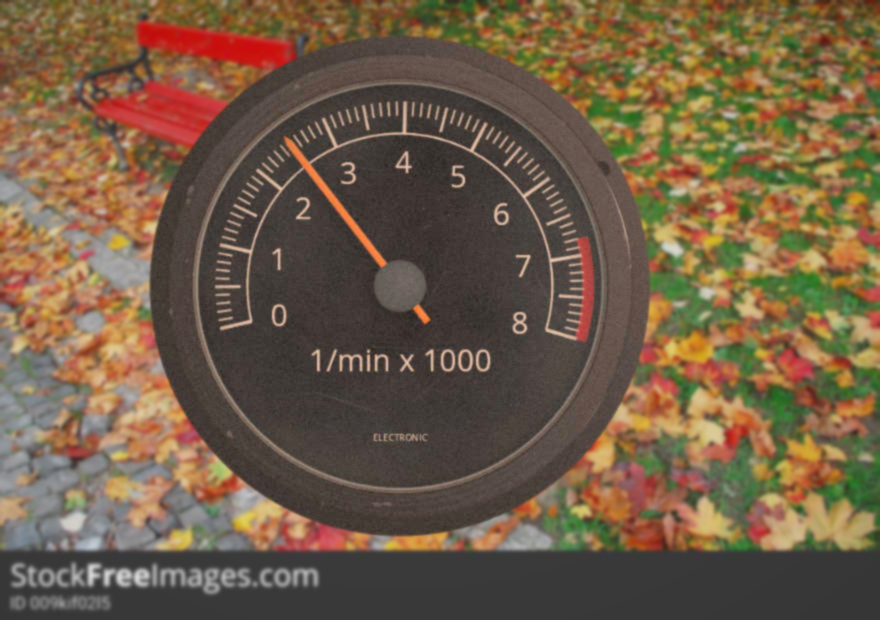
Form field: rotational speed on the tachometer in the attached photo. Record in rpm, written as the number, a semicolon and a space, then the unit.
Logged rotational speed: 2500; rpm
